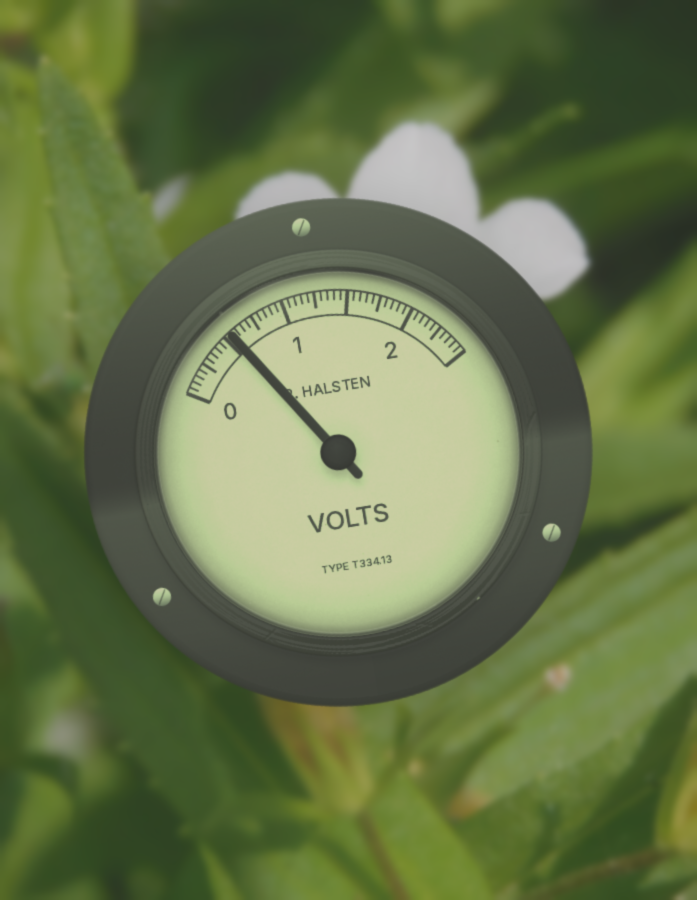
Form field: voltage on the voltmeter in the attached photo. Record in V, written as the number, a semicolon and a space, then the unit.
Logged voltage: 0.55; V
